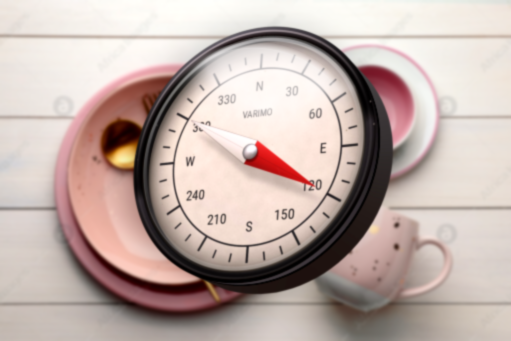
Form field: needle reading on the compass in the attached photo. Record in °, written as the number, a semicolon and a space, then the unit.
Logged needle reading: 120; °
